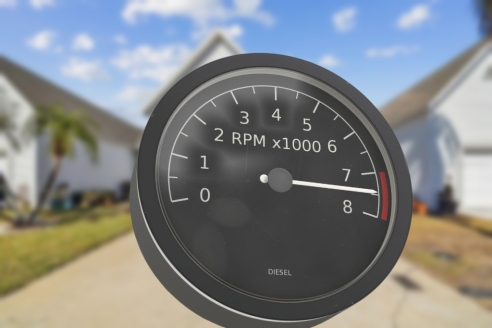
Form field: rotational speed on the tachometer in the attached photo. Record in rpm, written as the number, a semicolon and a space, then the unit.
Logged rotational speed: 7500; rpm
